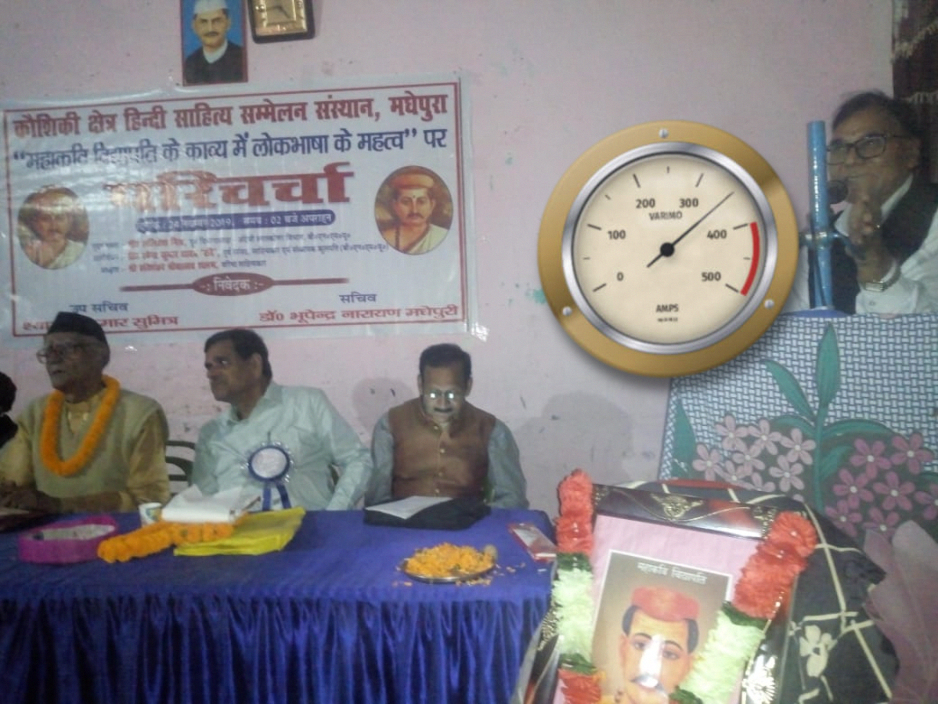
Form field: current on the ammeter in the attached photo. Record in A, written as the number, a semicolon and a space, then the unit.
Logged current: 350; A
